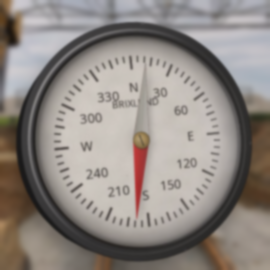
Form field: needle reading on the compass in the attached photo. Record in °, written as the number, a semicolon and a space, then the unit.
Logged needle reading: 190; °
